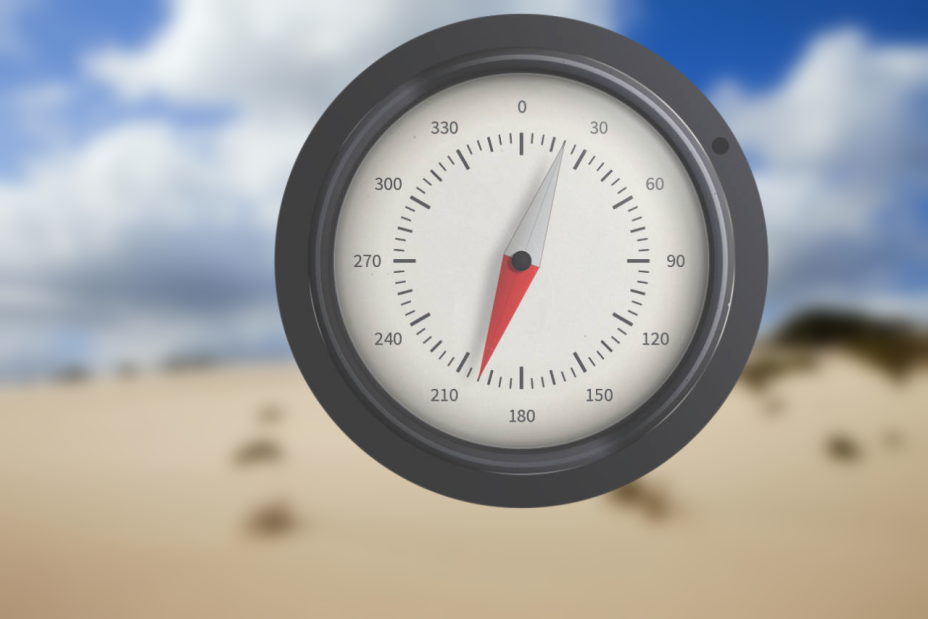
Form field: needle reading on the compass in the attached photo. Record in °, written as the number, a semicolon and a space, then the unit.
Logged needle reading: 200; °
